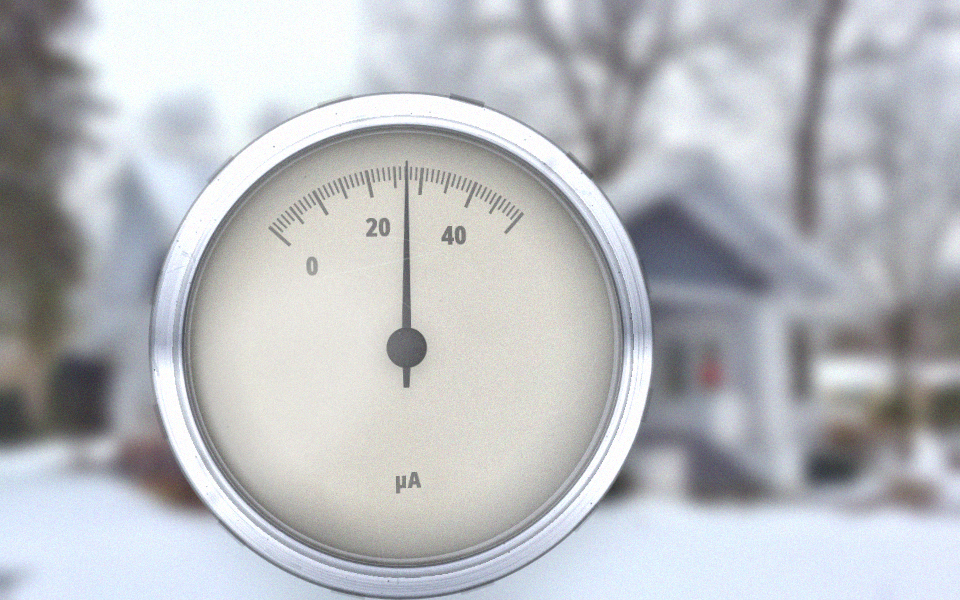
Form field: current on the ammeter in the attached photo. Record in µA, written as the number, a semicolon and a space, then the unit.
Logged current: 27; µA
